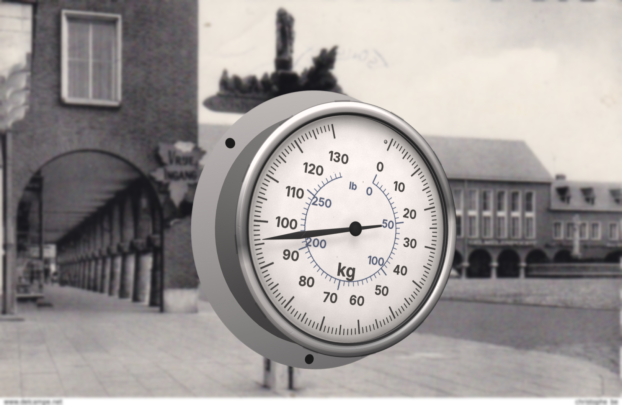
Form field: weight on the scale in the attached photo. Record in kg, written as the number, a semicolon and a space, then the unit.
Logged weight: 96; kg
